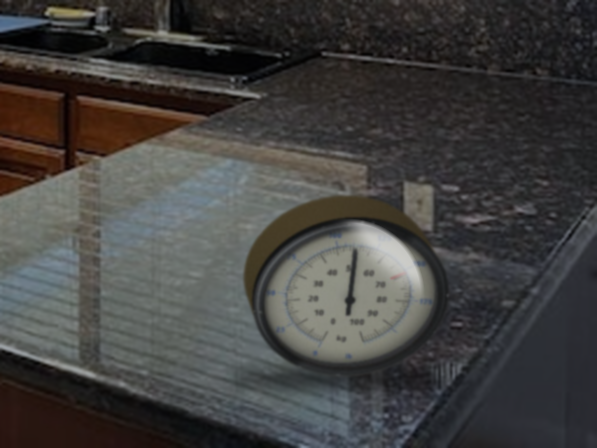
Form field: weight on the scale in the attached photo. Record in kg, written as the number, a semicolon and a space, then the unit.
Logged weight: 50; kg
